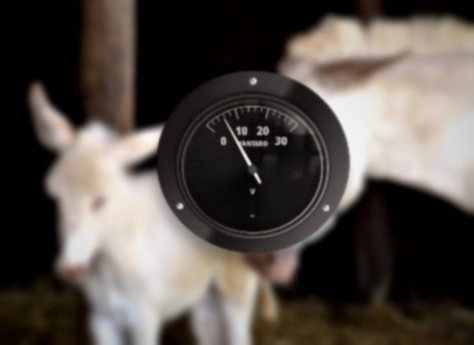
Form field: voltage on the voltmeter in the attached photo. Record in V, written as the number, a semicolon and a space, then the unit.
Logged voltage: 6; V
